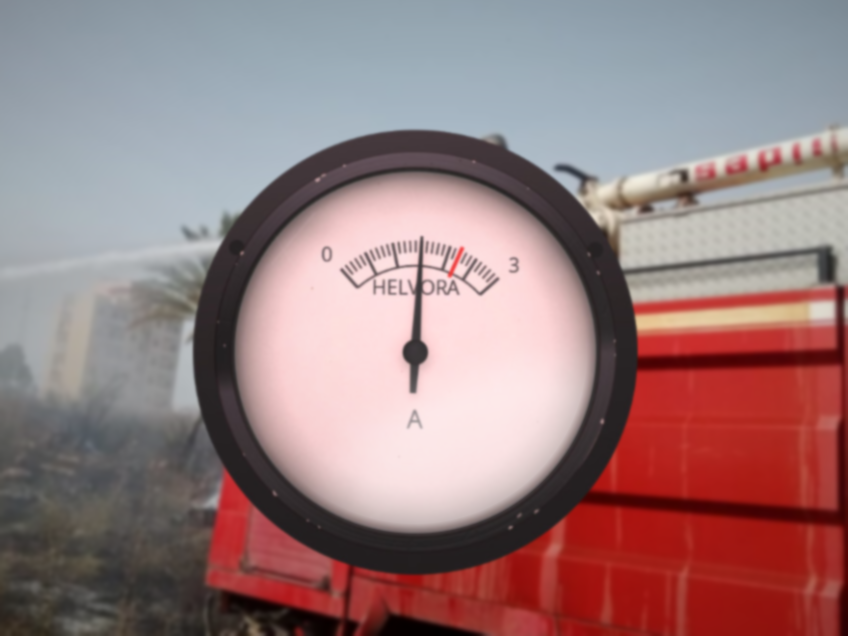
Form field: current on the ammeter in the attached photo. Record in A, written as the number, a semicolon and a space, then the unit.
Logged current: 1.5; A
